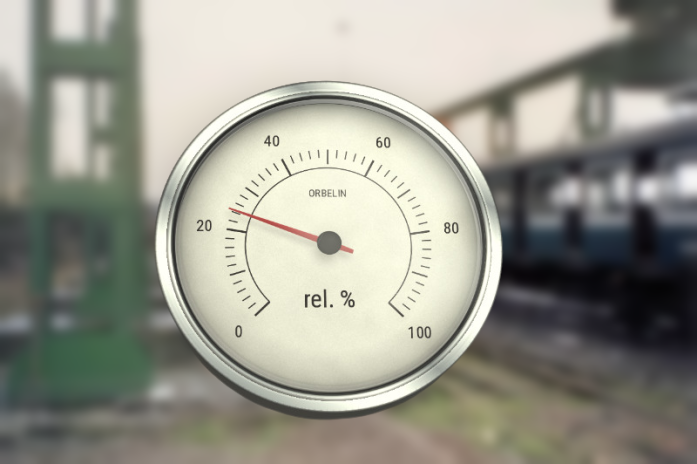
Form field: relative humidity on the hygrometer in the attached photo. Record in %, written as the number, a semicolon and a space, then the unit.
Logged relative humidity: 24; %
